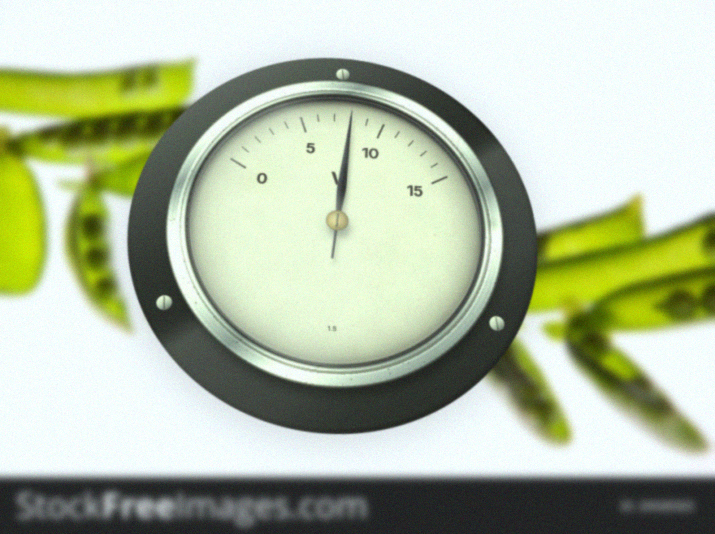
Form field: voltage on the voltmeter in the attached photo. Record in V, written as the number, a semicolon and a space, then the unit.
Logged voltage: 8; V
